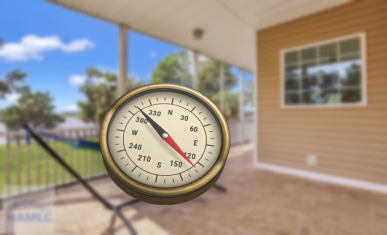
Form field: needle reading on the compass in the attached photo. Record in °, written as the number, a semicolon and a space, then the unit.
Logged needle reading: 130; °
